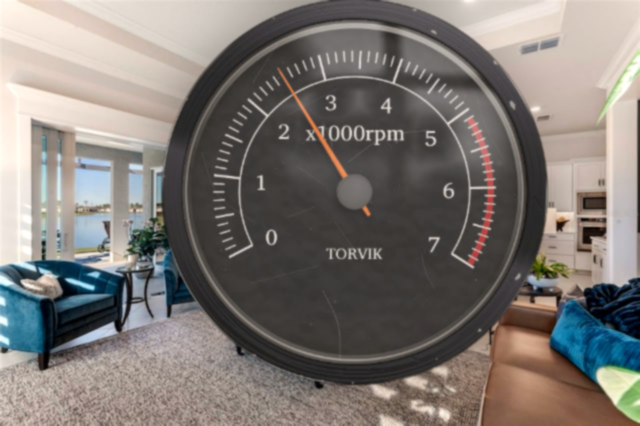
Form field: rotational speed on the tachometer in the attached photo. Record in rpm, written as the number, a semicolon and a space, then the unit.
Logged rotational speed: 2500; rpm
